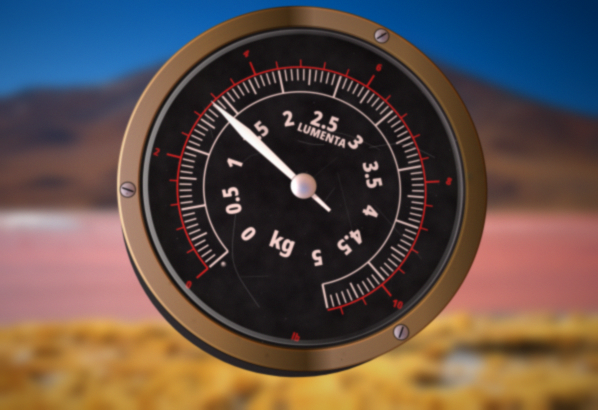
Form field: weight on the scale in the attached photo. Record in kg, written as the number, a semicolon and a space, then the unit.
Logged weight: 1.4; kg
